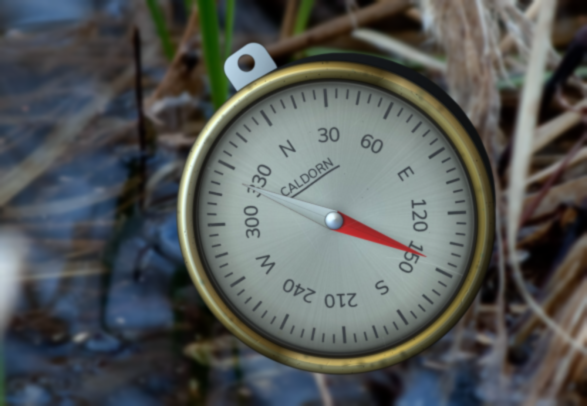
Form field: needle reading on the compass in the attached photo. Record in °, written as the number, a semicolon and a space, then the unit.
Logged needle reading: 145; °
